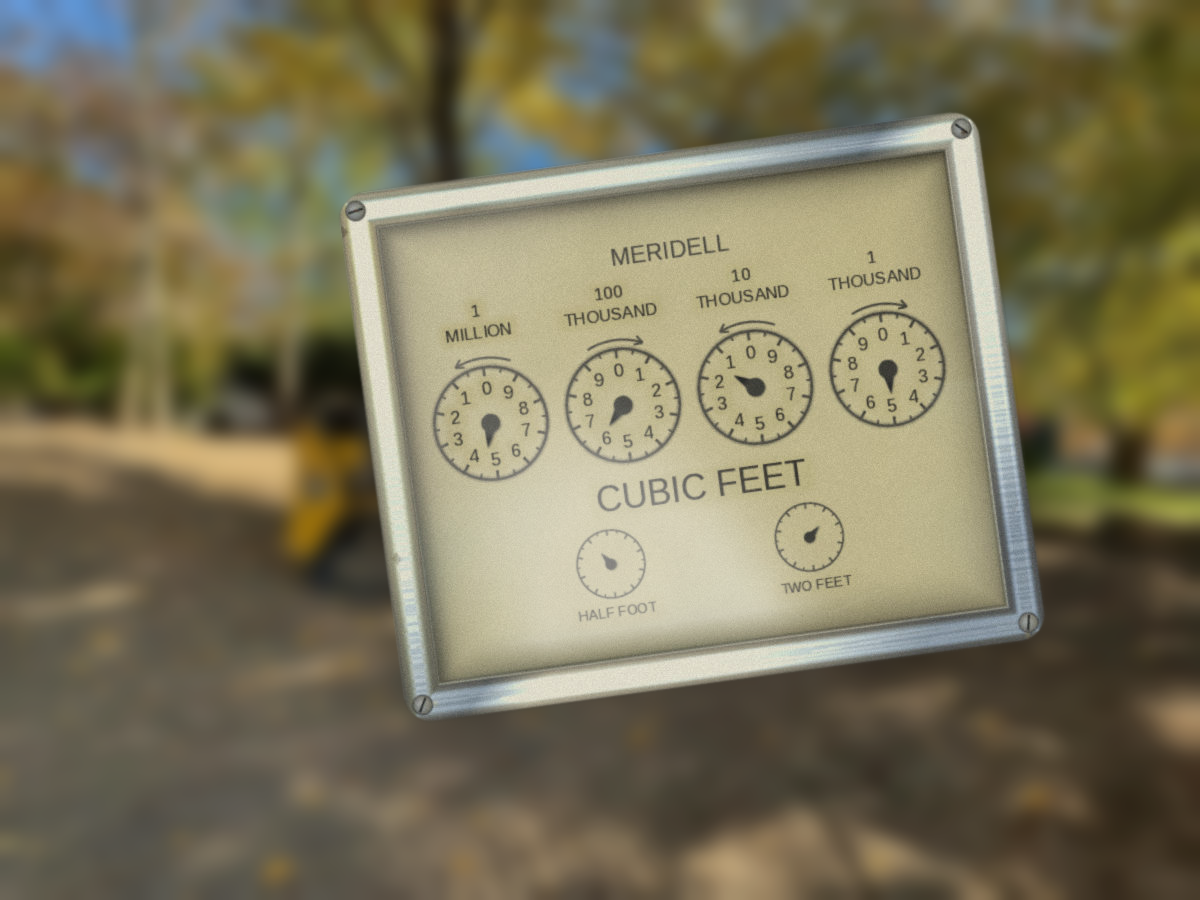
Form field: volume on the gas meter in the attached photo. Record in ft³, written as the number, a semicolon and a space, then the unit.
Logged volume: 461500; ft³
